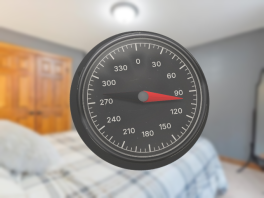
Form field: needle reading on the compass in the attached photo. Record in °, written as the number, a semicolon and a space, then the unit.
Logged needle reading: 100; °
